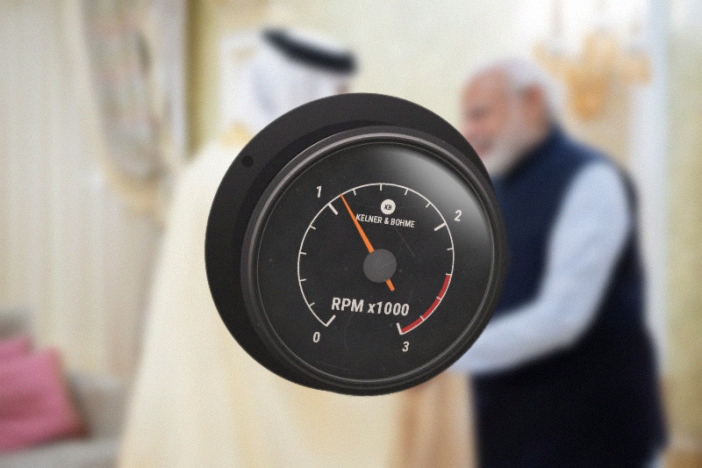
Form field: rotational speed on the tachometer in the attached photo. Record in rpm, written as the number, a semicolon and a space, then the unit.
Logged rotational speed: 1100; rpm
